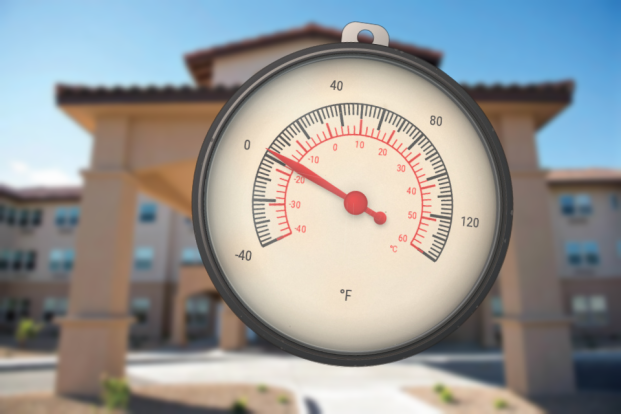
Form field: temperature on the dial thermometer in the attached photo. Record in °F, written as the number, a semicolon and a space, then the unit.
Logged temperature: 2; °F
